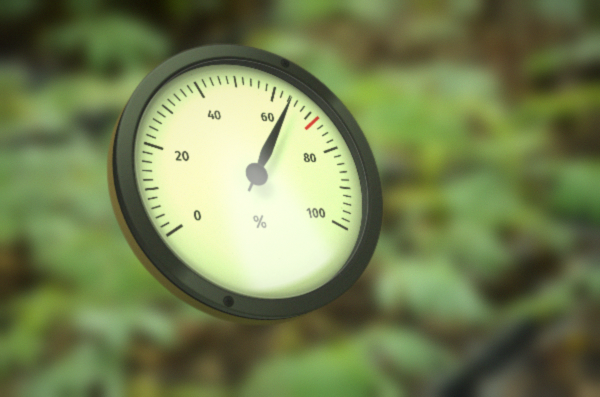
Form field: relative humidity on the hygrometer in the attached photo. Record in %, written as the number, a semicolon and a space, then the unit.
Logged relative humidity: 64; %
